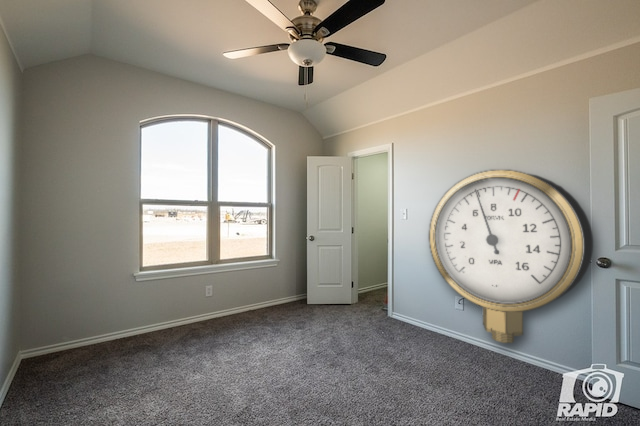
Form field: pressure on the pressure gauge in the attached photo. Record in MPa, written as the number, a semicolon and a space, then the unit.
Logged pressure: 7; MPa
